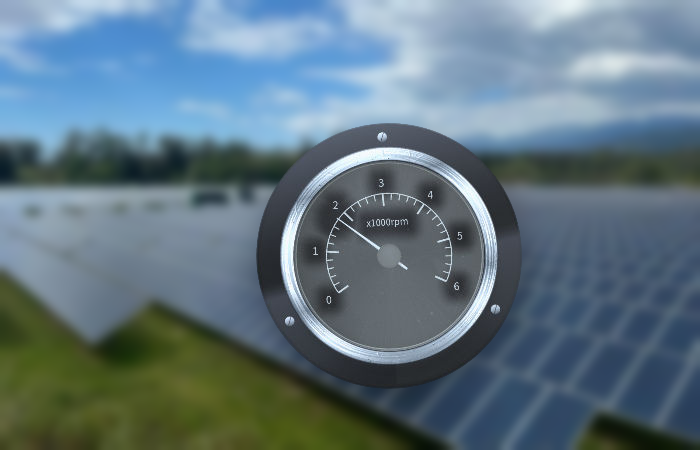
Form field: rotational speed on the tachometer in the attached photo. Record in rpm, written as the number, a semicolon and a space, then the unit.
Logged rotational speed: 1800; rpm
